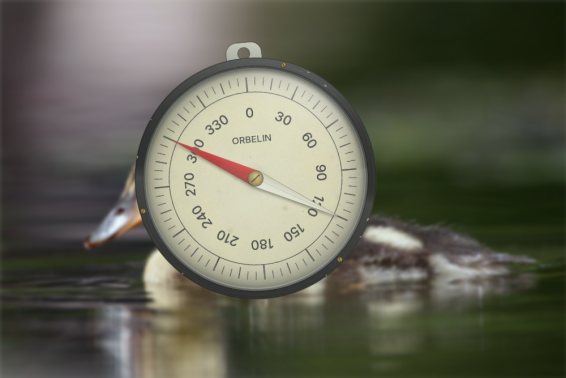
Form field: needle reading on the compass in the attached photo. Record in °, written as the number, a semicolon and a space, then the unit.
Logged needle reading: 300; °
